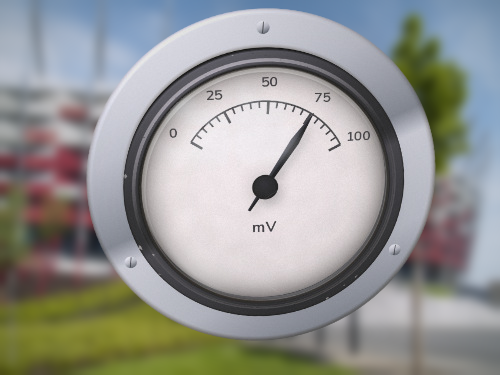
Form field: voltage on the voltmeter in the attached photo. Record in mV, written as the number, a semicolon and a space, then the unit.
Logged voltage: 75; mV
